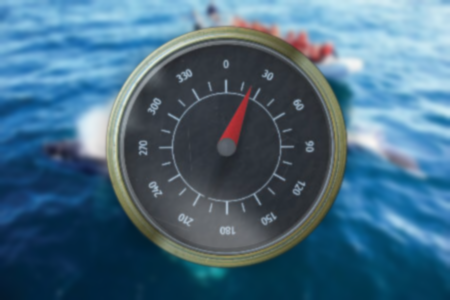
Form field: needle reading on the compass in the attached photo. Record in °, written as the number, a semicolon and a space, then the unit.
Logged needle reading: 22.5; °
